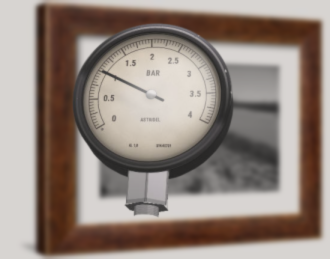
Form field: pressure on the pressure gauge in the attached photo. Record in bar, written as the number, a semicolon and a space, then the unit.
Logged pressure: 1; bar
